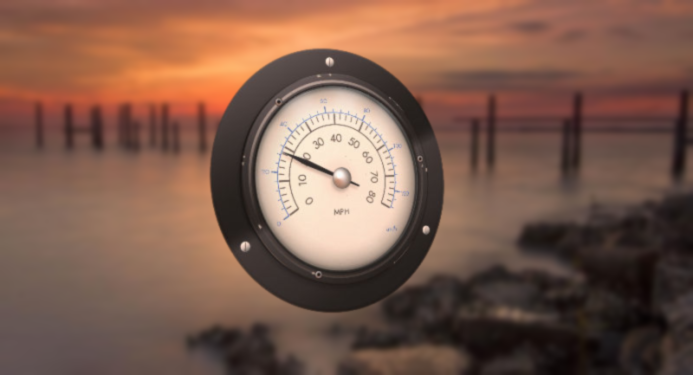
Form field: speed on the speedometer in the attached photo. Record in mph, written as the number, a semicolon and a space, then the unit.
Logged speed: 18; mph
